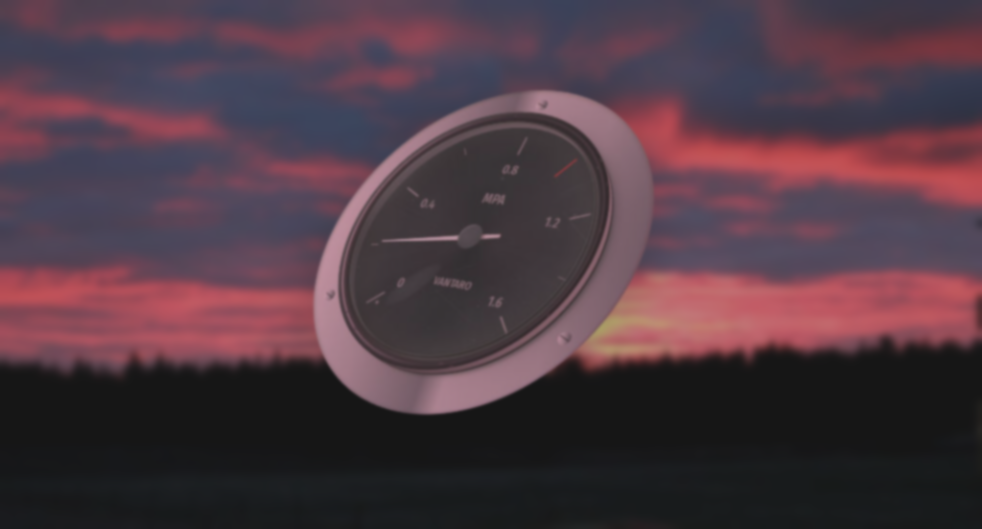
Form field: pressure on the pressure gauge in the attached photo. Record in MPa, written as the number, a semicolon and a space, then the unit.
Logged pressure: 0.2; MPa
